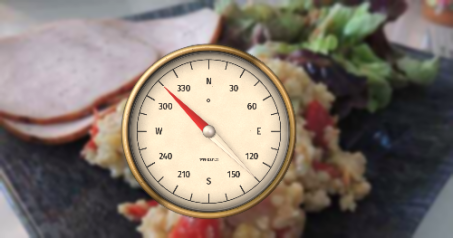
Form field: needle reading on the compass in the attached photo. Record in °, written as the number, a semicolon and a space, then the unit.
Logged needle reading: 315; °
